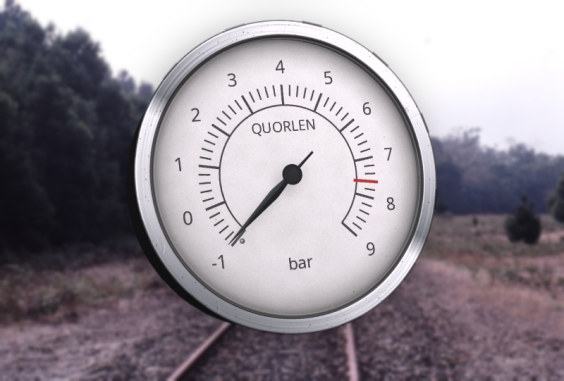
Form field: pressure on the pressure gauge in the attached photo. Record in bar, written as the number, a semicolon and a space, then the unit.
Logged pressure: -0.9; bar
